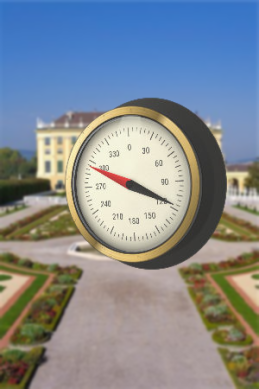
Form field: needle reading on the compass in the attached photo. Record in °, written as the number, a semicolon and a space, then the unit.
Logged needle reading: 295; °
